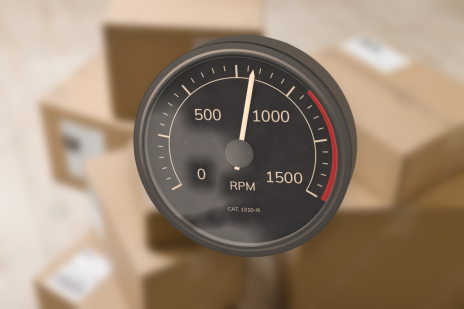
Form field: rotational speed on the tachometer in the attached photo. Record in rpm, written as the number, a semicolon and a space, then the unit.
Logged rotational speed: 825; rpm
